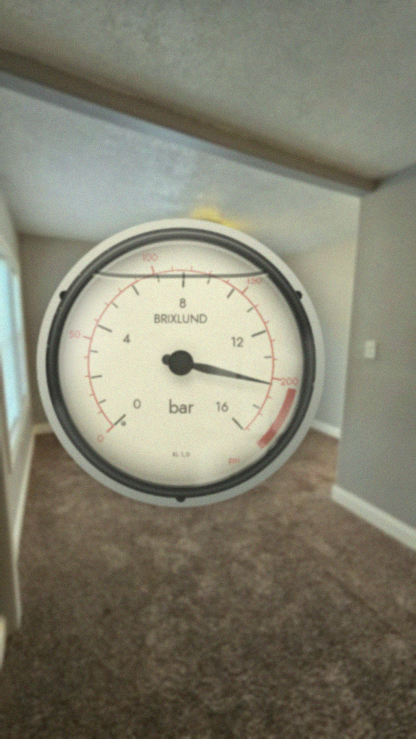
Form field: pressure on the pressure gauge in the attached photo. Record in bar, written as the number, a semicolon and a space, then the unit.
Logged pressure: 14; bar
